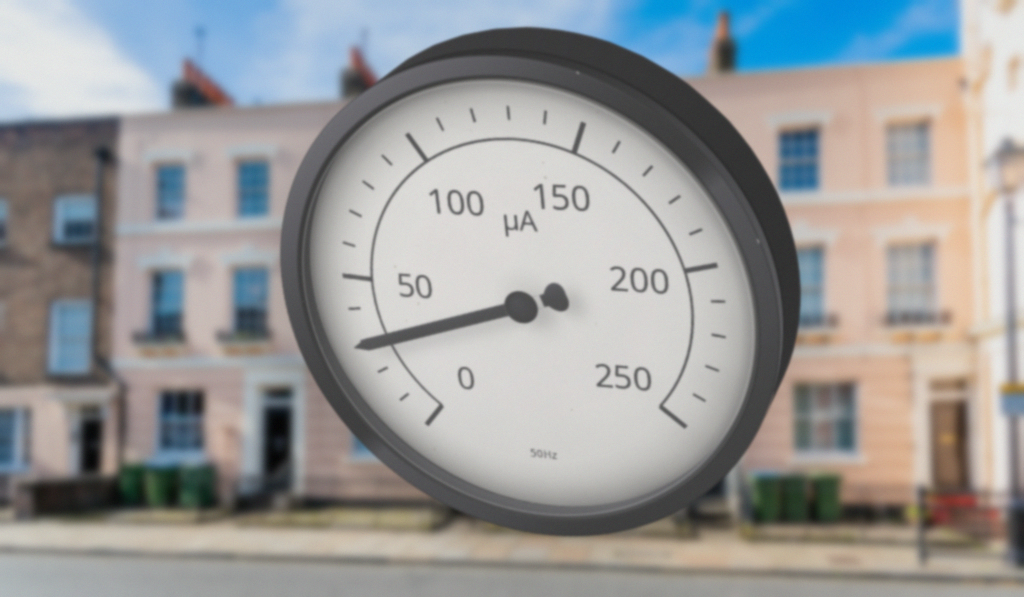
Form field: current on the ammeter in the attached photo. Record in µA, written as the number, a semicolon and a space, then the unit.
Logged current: 30; µA
